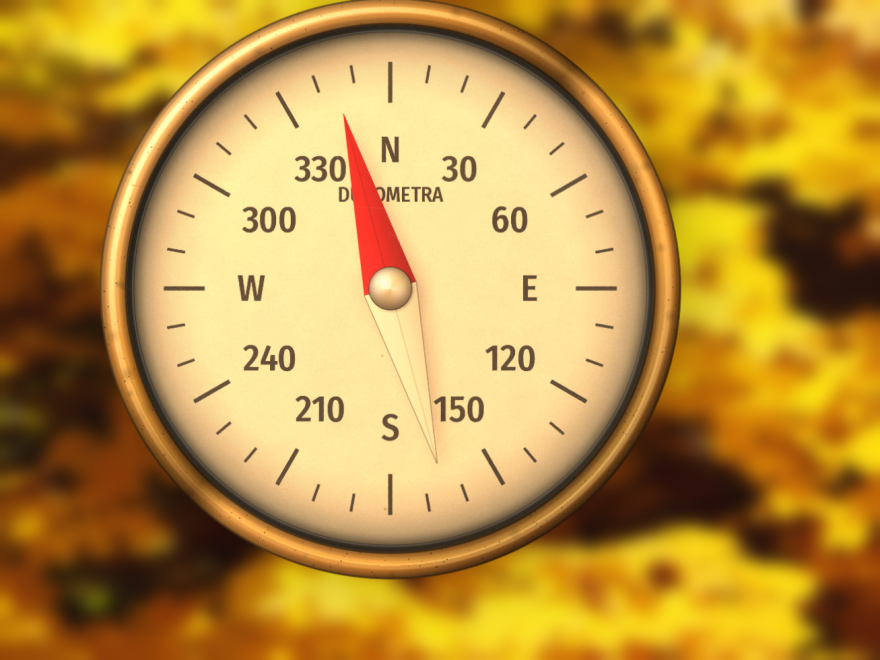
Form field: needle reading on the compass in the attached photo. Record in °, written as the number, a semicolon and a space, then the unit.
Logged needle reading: 345; °
